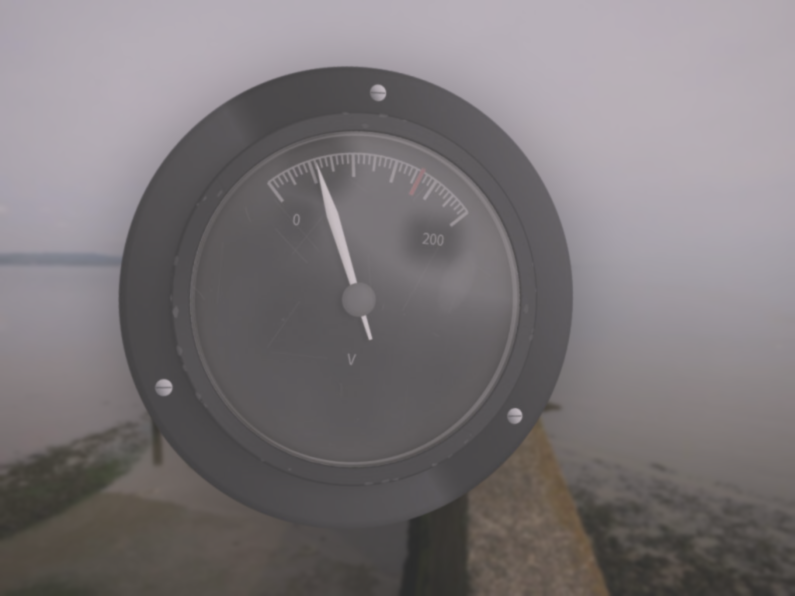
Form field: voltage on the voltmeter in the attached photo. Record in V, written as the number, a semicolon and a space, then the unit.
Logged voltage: 45; V
